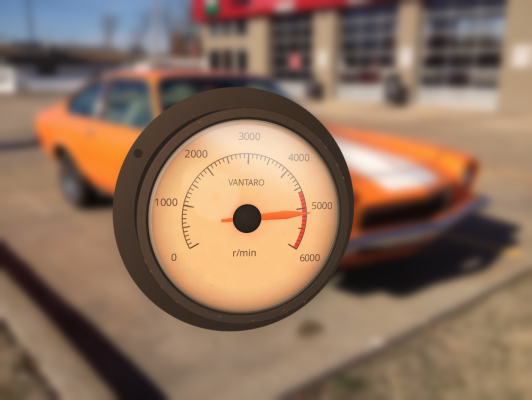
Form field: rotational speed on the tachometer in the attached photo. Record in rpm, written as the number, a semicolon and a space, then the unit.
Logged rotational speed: 5100; rpm
